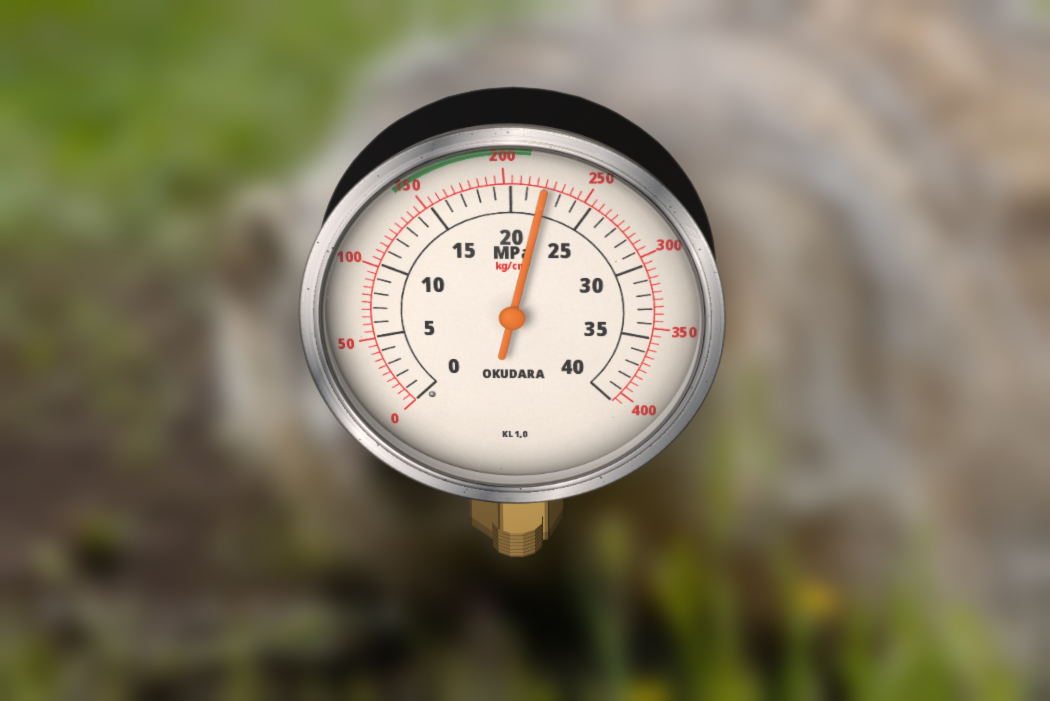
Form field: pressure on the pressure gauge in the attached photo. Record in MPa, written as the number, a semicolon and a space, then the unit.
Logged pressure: 22; MPa
